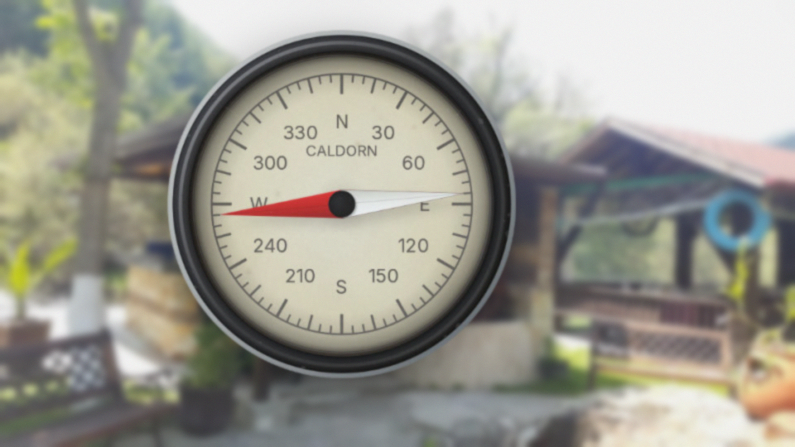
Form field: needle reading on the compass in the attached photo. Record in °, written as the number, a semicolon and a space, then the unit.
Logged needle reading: 265; °
